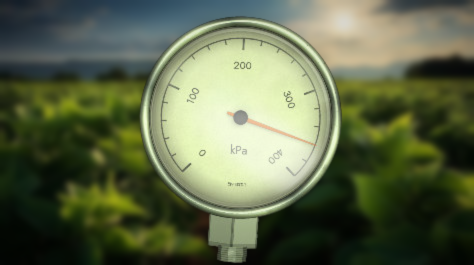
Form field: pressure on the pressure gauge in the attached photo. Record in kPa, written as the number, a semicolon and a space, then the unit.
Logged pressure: 360; kPa
